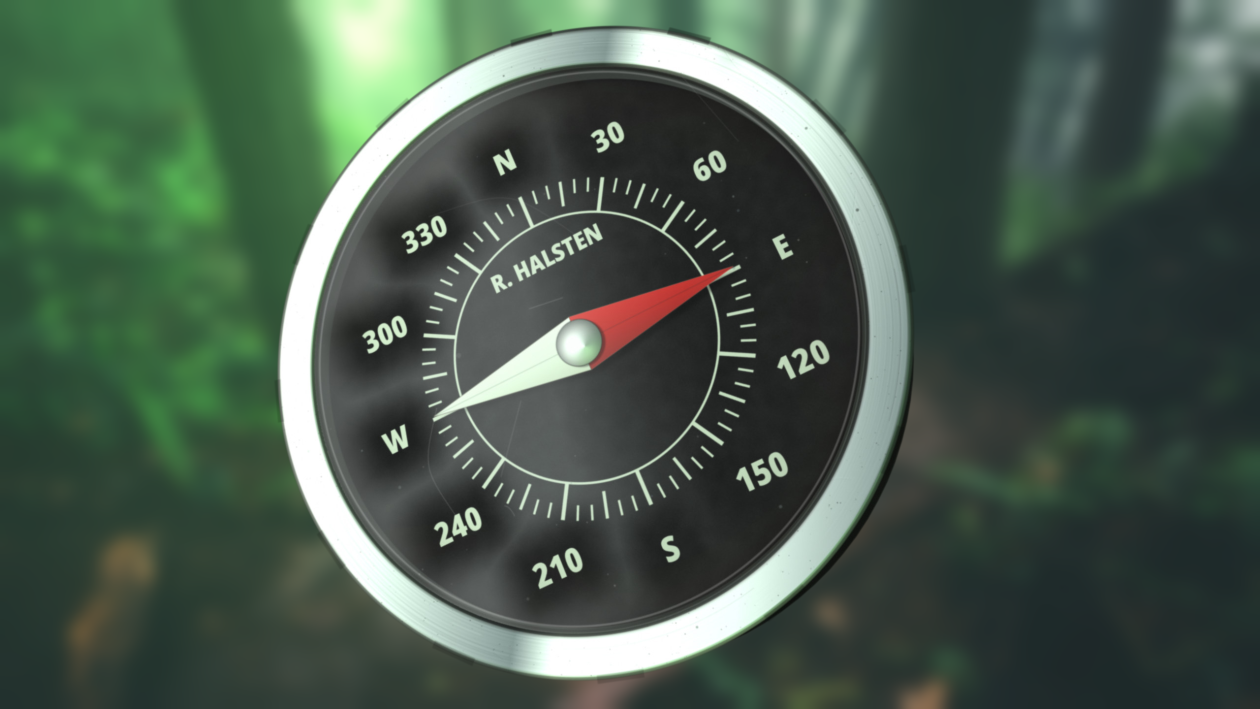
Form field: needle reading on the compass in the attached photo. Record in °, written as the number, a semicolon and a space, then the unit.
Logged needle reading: 90; °
